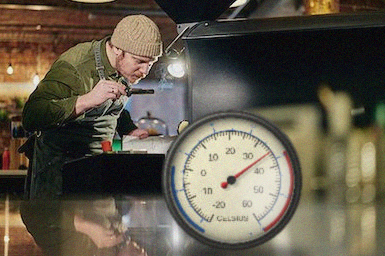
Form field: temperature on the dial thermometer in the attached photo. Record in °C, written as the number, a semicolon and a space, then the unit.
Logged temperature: 35; °C
